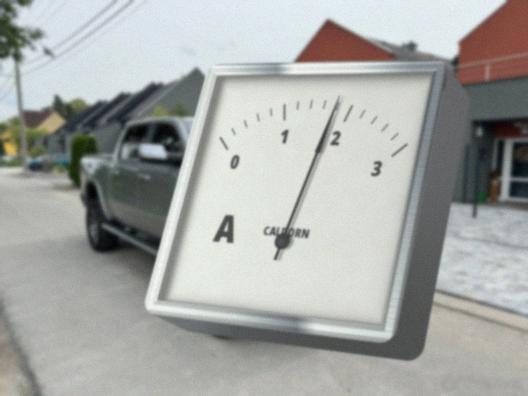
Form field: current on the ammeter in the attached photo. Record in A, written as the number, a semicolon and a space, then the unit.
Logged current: 1.8; A
